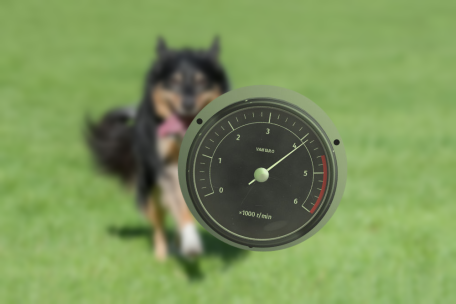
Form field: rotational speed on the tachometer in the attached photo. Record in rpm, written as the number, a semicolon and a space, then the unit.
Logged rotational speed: 4100; rpm
